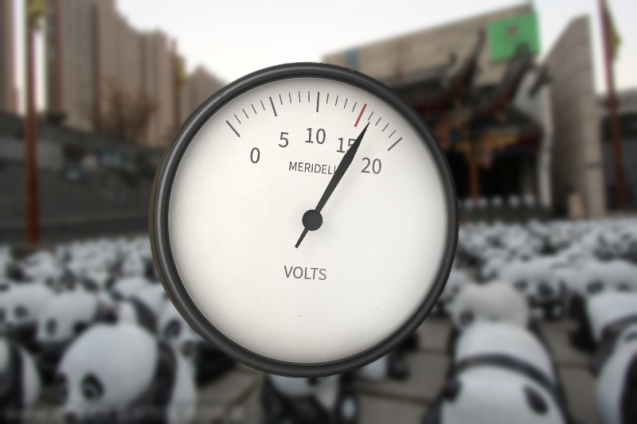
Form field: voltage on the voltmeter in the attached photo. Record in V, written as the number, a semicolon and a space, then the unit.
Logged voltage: 16; V
